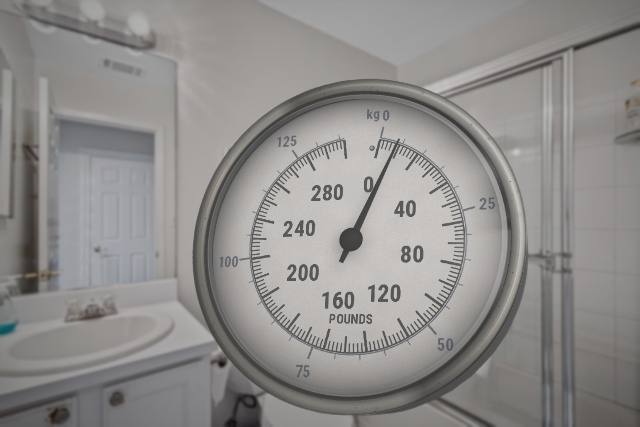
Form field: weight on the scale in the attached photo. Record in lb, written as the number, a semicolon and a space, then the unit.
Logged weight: 10; lb
